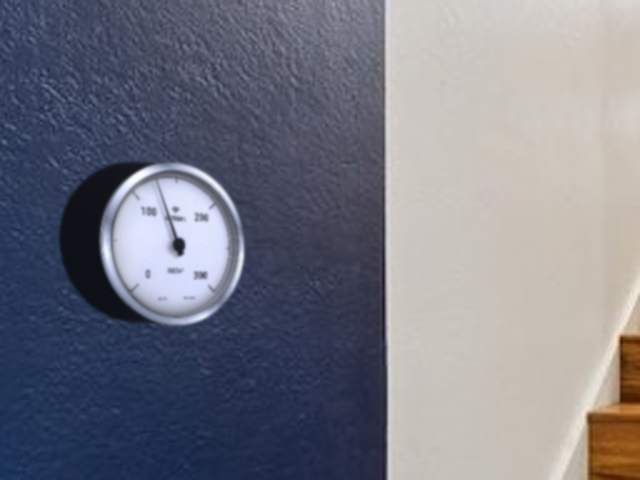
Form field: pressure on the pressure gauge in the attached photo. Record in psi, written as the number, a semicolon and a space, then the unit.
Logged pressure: 125; psi
